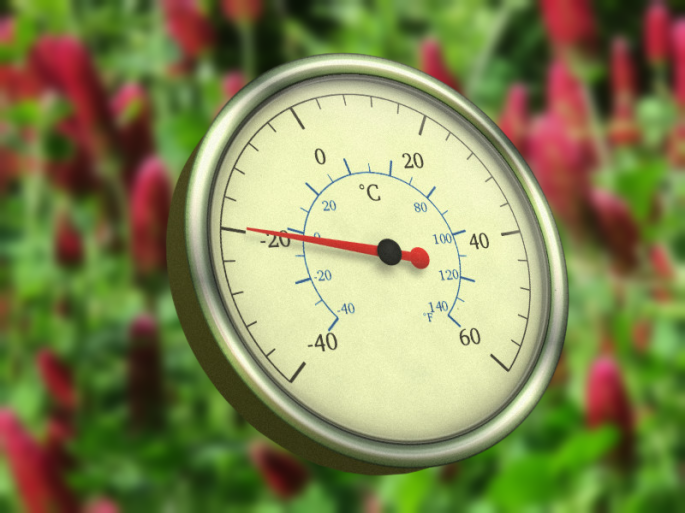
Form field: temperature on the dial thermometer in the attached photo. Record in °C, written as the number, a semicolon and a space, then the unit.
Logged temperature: -20; °C
